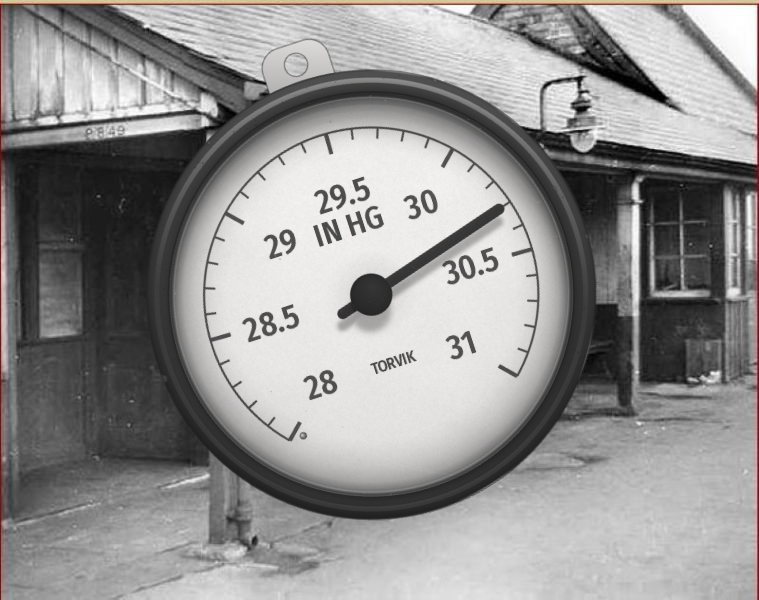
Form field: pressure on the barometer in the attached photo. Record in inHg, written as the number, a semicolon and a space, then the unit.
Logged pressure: 30.3; inHg
